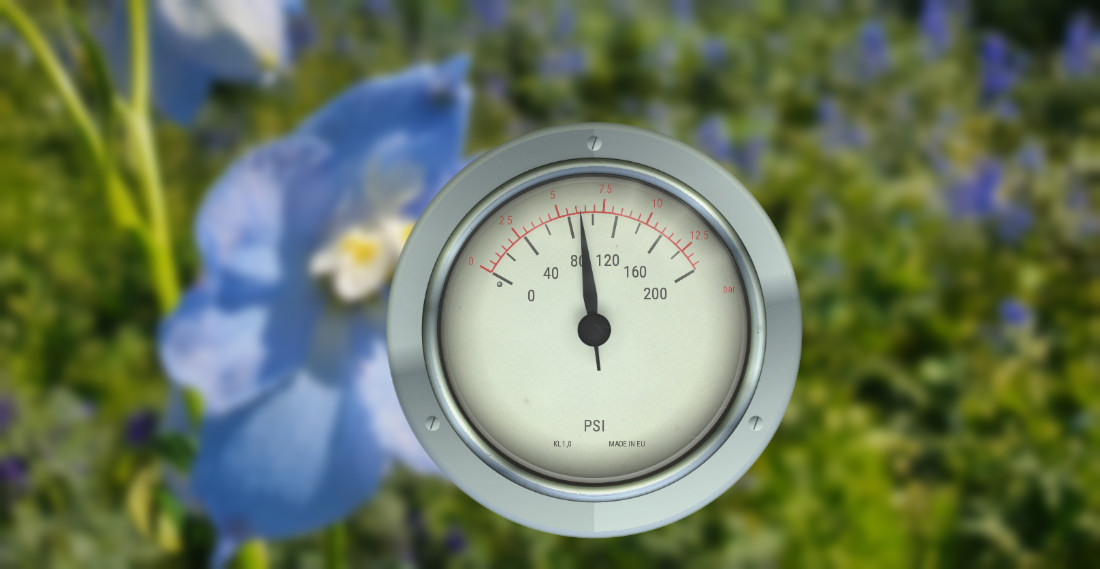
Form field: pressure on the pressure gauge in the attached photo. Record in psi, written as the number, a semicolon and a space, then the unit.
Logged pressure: 90; psi
